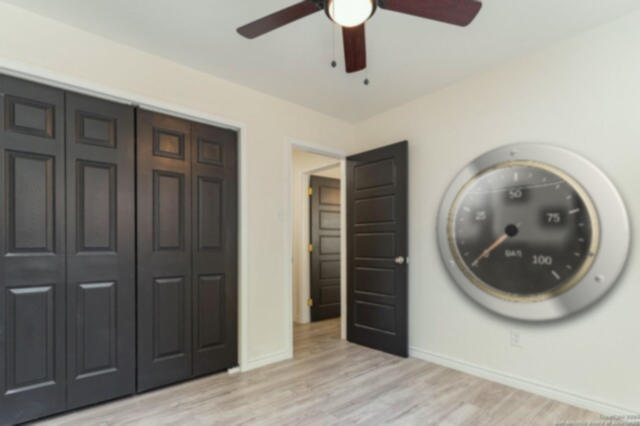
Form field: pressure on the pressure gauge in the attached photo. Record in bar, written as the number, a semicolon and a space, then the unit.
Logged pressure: 0; bar
